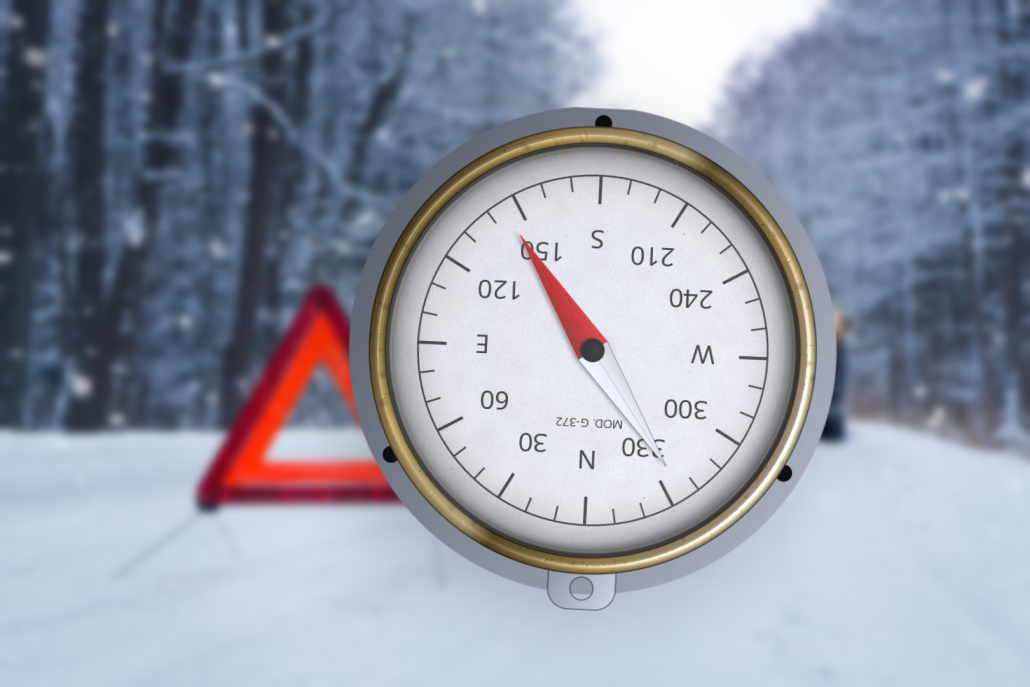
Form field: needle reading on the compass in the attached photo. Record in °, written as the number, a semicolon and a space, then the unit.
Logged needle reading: 145; °
